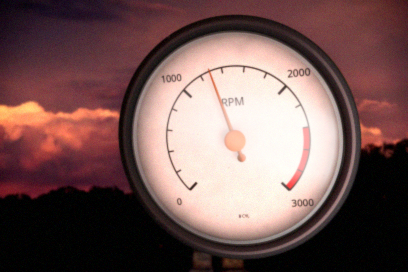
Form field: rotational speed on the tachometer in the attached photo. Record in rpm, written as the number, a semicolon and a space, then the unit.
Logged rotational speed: 1300; rpm
